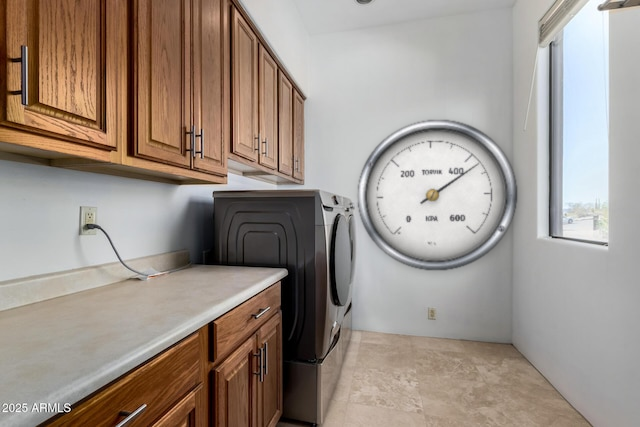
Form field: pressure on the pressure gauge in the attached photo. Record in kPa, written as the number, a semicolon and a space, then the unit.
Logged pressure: 425; kPa
